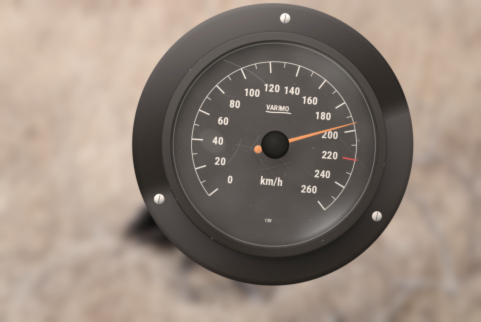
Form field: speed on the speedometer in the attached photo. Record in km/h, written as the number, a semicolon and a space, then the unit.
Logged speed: 195; km/h
